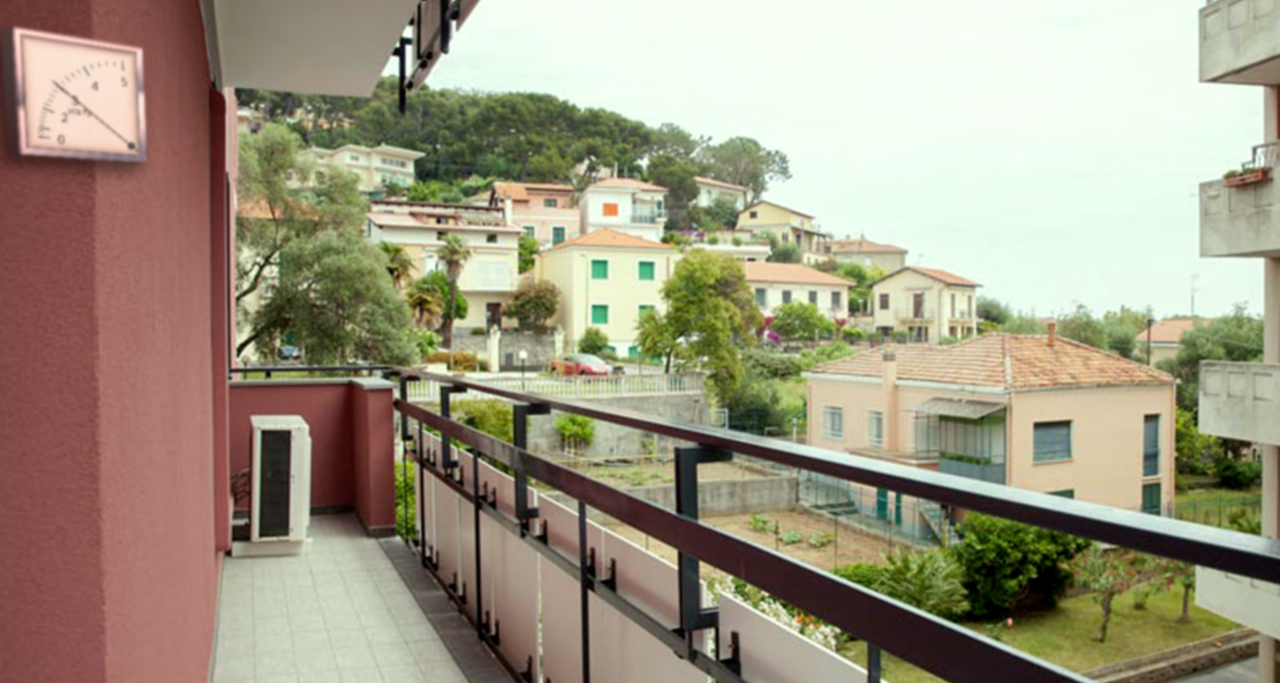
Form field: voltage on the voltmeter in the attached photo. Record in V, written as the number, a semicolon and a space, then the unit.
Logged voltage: 3; V
